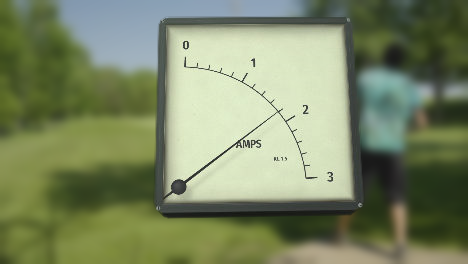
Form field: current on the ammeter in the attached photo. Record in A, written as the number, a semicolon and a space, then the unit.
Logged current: 1.8; A
